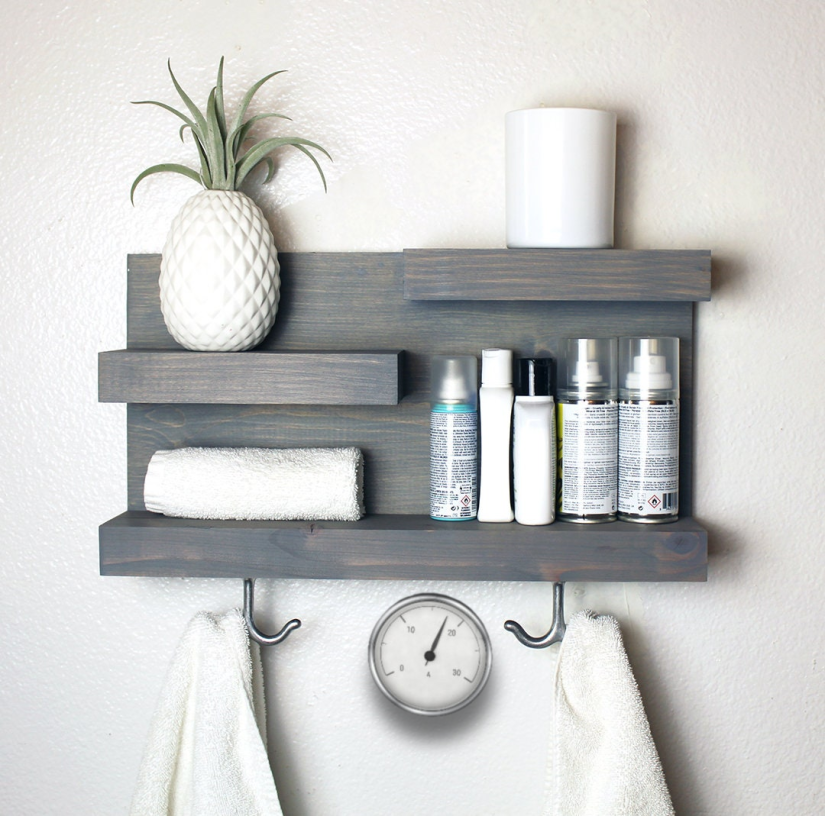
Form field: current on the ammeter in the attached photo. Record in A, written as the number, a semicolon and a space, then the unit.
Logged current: 17.5; A
